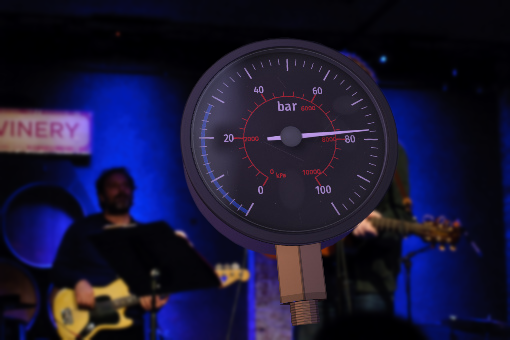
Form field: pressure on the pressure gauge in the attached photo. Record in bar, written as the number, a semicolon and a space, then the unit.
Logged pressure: 78; bar
